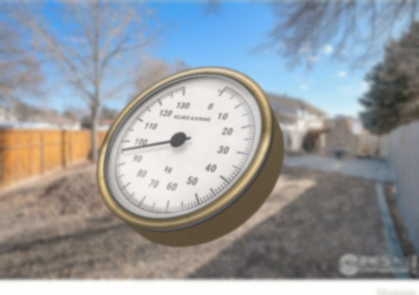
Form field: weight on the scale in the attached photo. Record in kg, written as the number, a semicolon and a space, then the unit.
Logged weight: 95; kg
